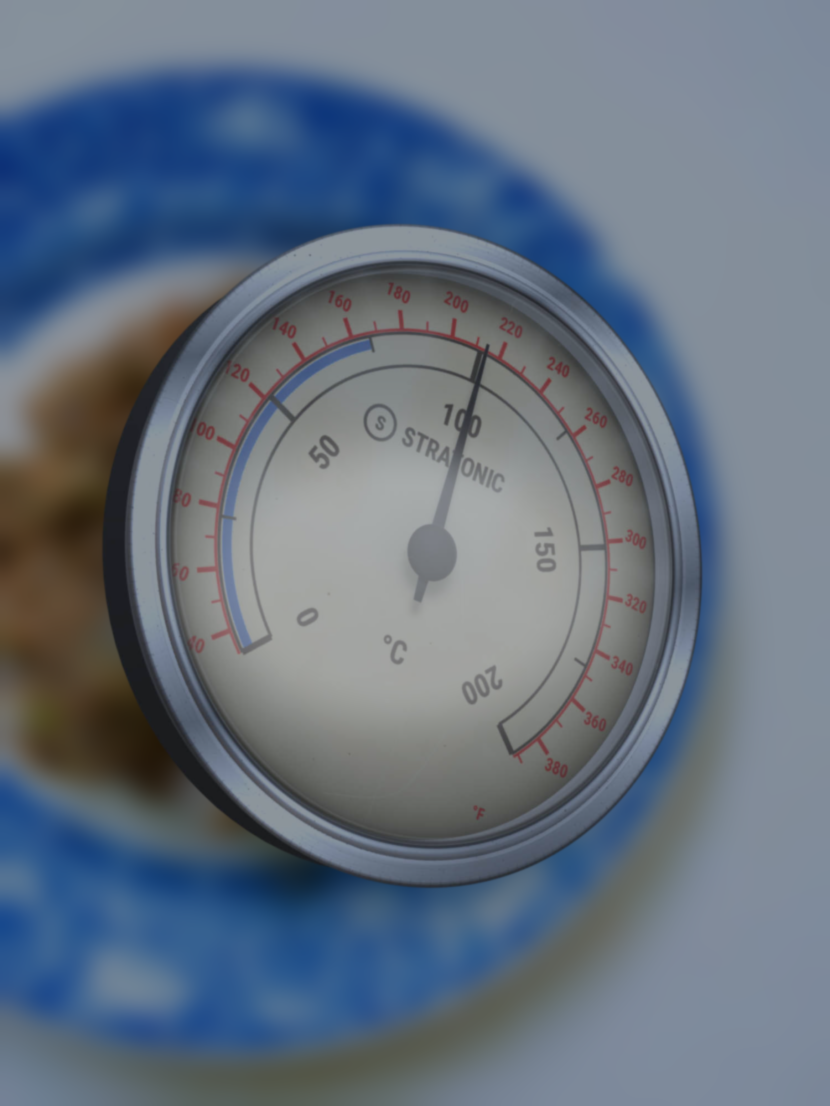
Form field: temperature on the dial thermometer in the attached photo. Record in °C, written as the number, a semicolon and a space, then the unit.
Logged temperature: 100; °C
